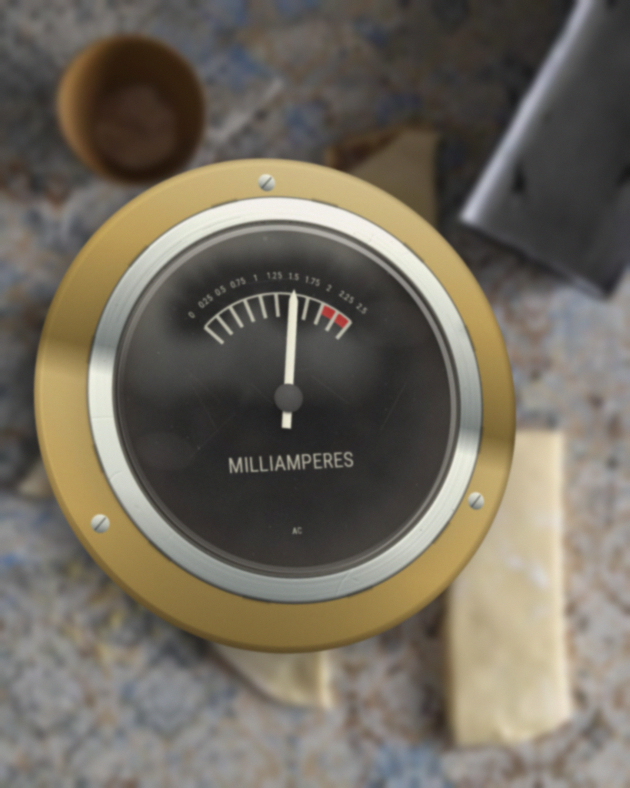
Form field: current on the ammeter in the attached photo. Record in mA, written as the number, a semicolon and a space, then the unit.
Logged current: 1.5; mA
